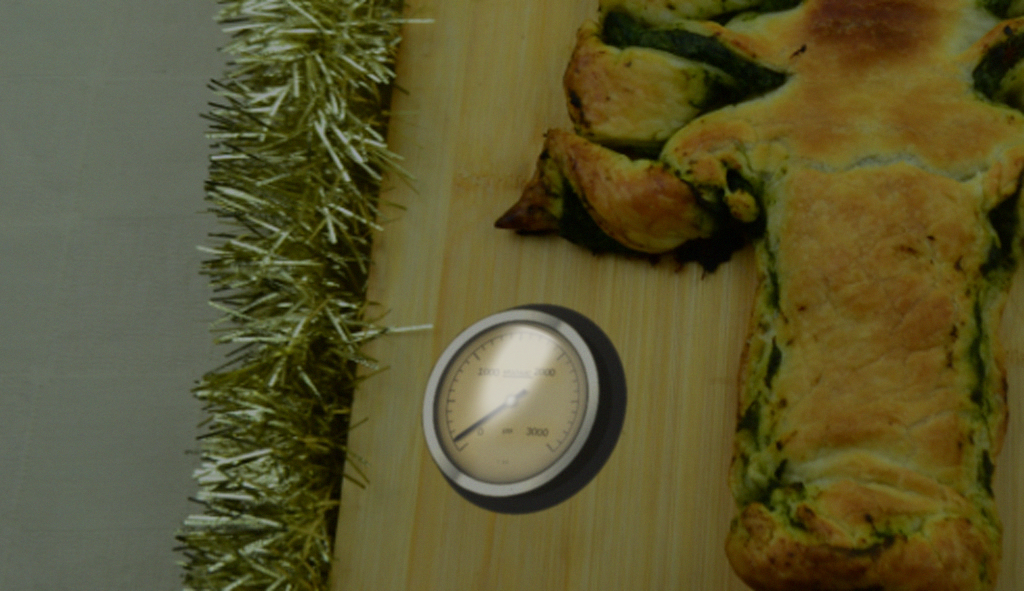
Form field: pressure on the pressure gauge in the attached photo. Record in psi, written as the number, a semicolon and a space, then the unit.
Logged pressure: 100; psi
